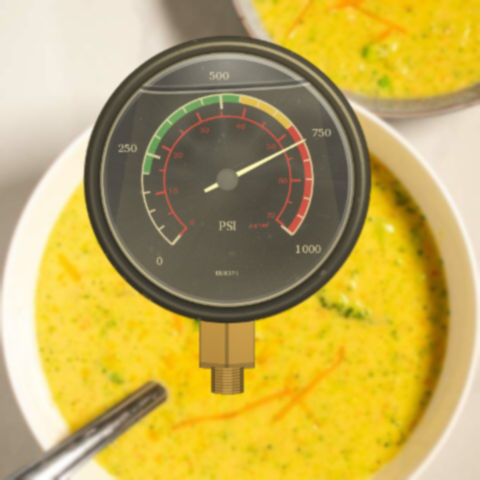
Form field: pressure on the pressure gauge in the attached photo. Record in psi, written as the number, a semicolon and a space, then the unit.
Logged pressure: 750; psi
